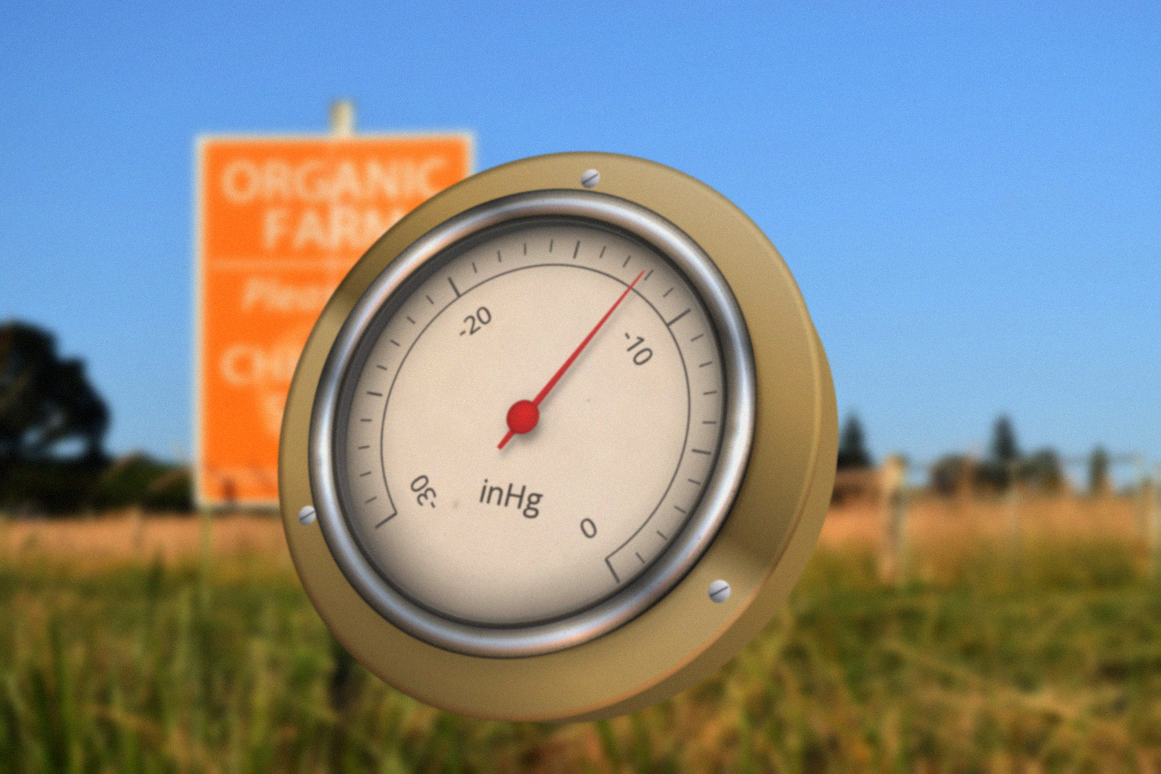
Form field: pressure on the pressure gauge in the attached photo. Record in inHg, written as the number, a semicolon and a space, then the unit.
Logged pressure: -12; inHg
